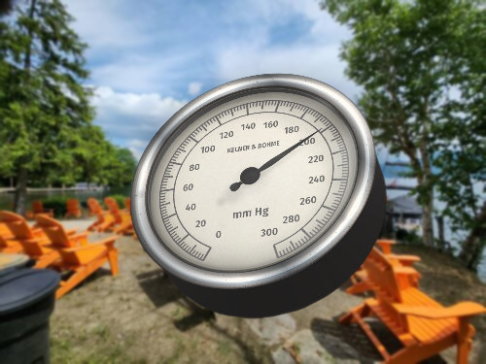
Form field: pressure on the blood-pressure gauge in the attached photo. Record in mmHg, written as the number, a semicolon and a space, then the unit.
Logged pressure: 200; mmHg
